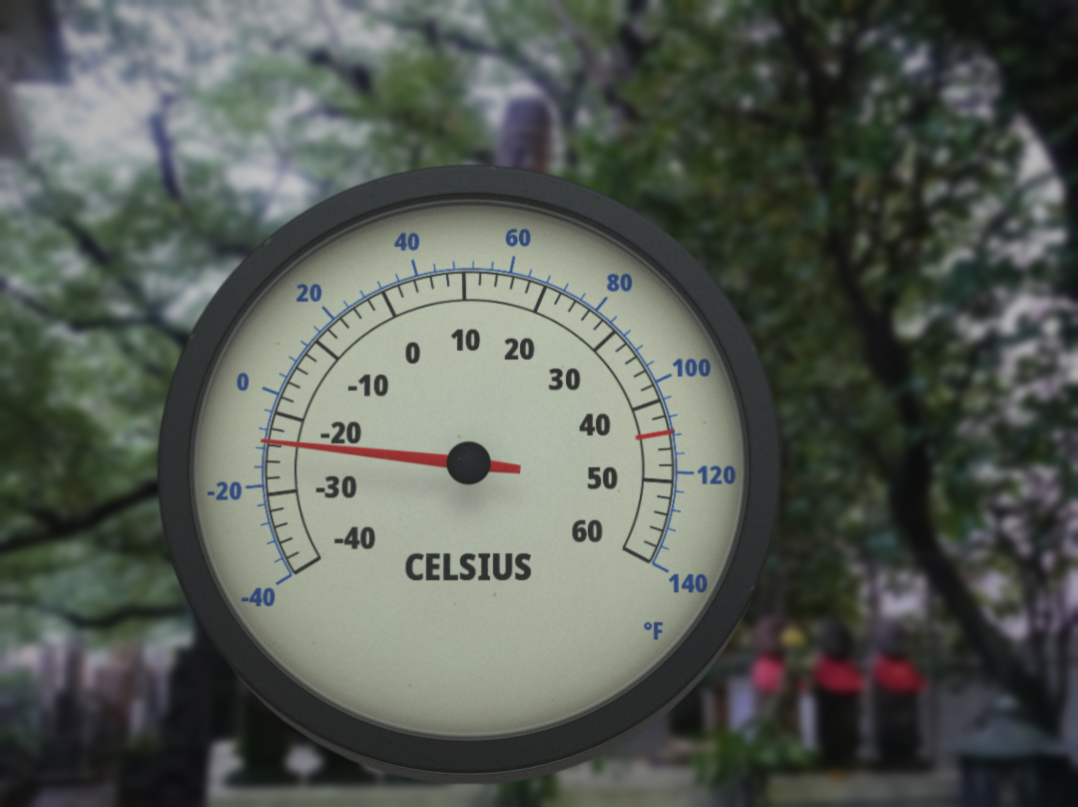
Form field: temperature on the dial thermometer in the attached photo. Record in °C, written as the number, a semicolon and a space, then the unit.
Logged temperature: -24; °C
